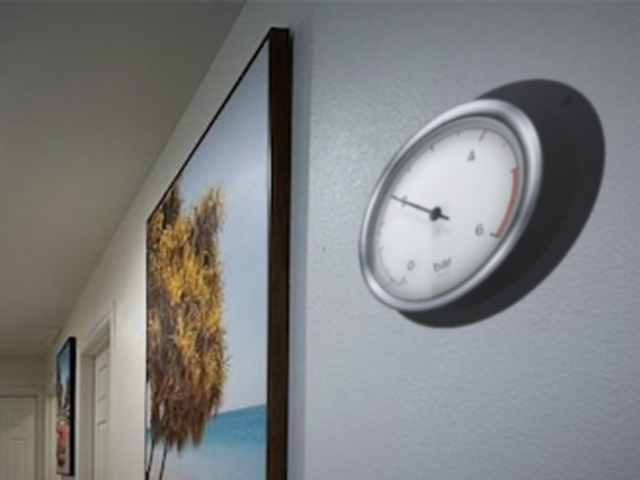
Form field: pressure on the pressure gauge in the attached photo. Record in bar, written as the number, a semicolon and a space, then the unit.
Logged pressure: 2; bar
